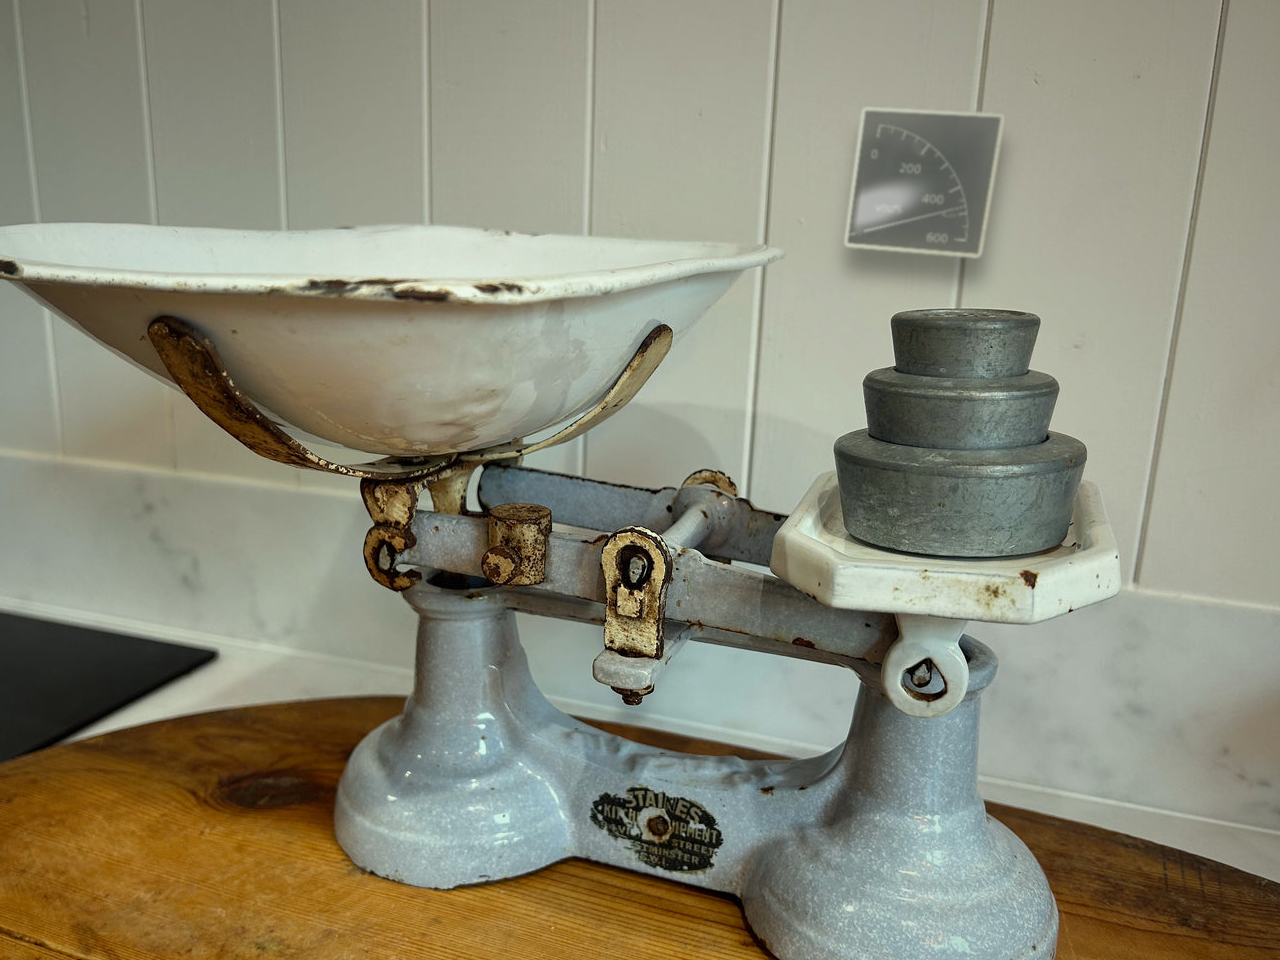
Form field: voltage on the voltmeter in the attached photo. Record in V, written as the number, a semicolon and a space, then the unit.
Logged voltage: 475; V
